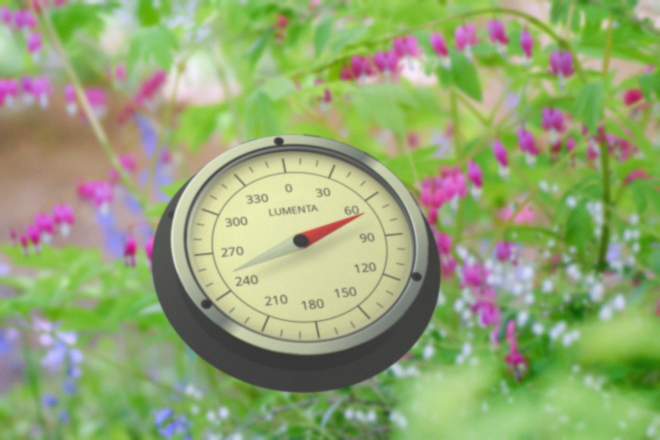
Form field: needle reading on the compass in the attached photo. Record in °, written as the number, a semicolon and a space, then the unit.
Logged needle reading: 70; °
